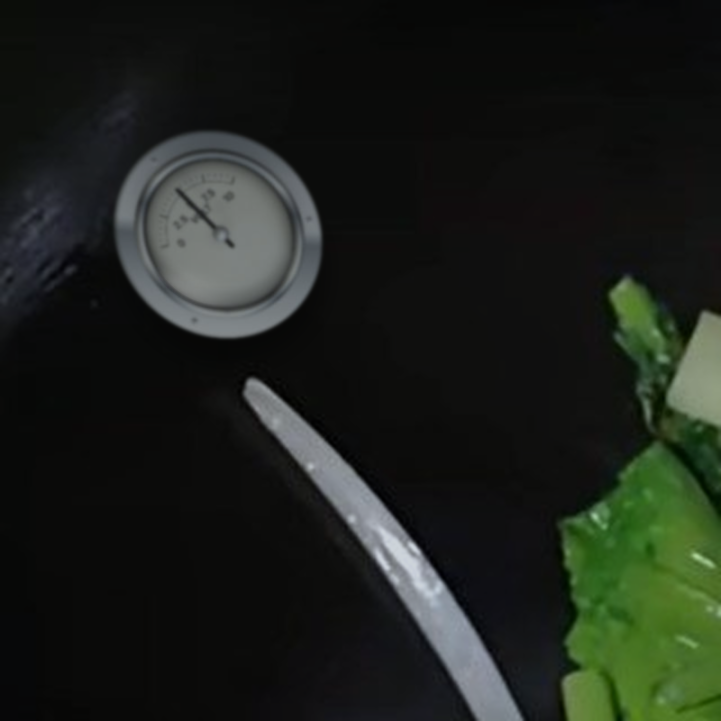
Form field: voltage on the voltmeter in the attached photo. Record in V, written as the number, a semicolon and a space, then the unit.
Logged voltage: 5; V
